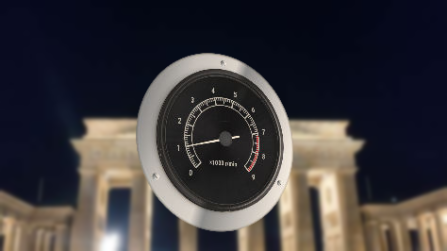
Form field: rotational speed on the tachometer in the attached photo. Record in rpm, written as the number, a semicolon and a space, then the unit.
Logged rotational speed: 1000; rpm
